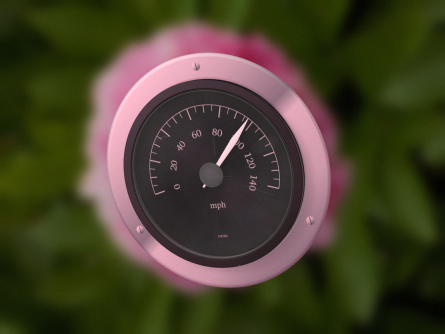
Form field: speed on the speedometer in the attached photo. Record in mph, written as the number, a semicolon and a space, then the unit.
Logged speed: 97.5; mph
